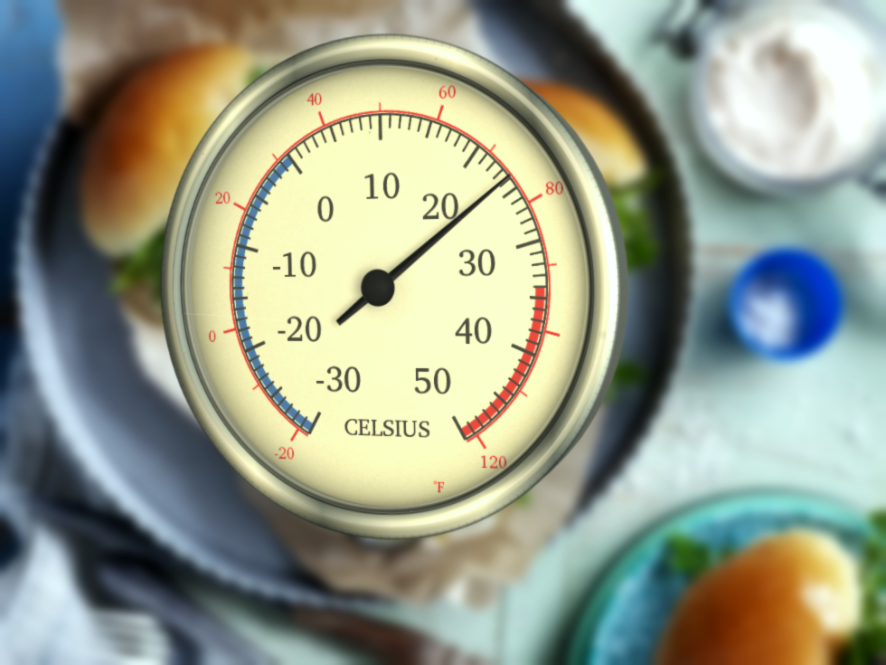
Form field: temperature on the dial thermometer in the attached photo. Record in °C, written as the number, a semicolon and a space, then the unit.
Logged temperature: 24; °C
